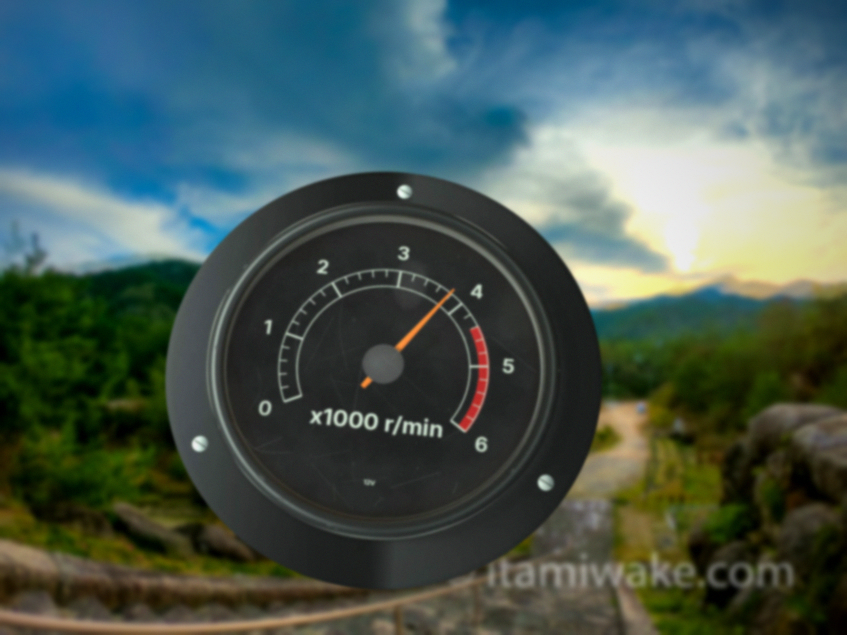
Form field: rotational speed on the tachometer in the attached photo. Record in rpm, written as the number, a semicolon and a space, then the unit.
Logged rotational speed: 3800; rpm
